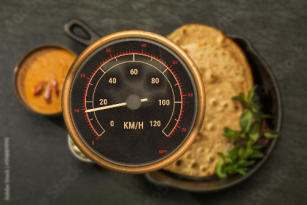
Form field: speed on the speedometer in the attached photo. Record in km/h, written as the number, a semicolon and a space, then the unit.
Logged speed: 15; km/h
